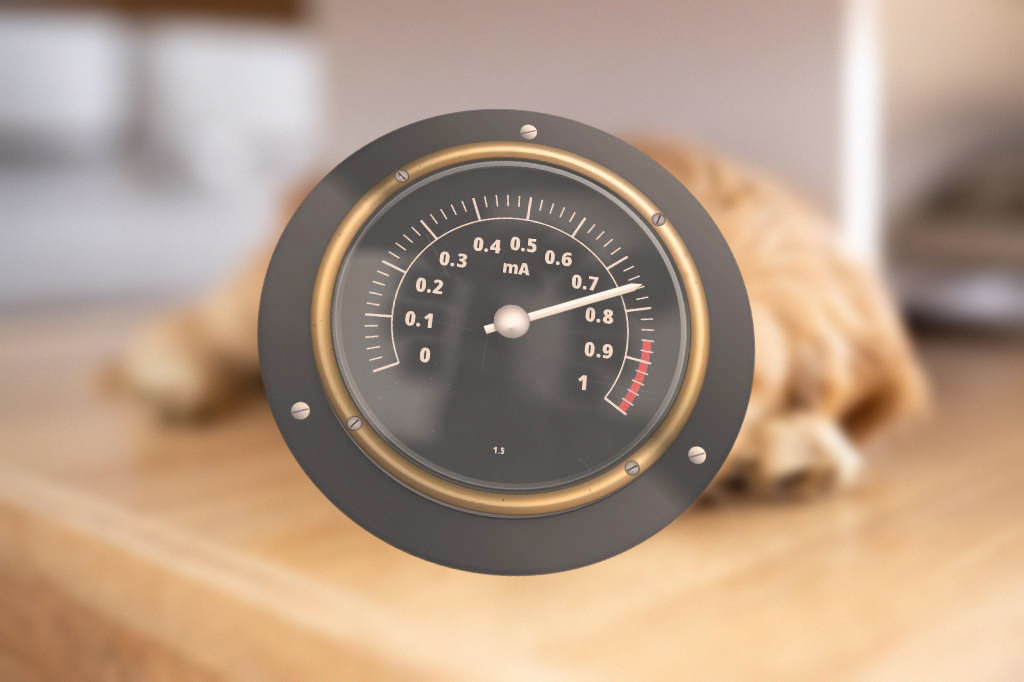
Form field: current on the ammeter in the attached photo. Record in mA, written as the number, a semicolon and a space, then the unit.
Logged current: 0.76; mA
